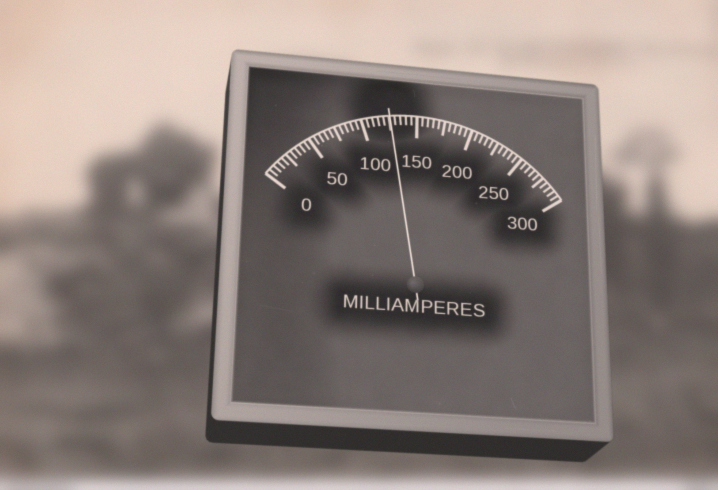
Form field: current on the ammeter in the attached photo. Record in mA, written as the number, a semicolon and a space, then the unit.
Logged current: 125; mA
